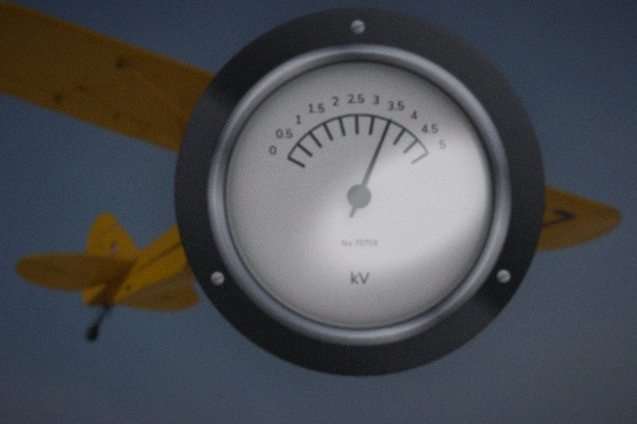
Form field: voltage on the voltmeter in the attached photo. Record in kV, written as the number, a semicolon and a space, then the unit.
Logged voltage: 3.5; kV
